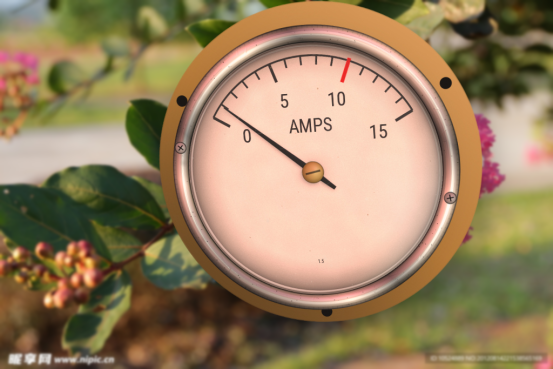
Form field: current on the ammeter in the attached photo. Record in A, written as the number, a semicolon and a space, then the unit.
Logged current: 1; A
